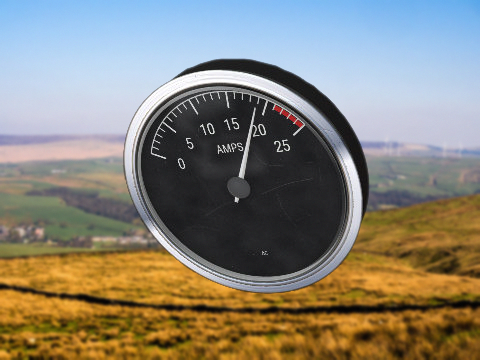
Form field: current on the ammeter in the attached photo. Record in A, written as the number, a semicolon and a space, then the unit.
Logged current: 19; A
